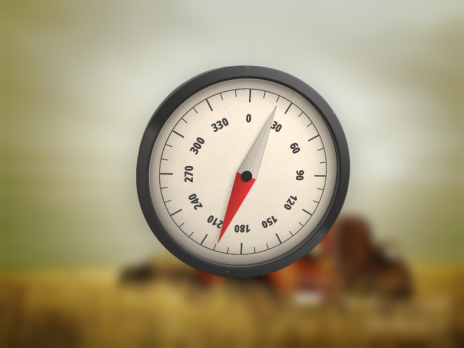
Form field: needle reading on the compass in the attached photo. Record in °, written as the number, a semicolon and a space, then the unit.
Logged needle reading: 200; °
